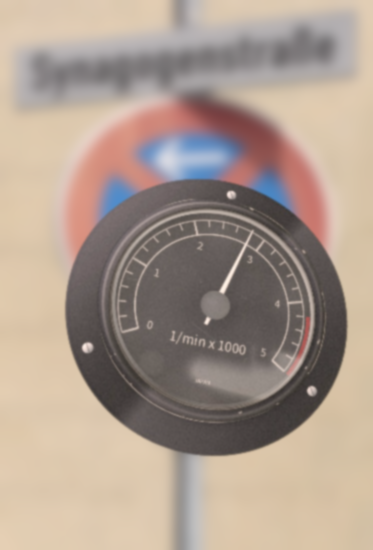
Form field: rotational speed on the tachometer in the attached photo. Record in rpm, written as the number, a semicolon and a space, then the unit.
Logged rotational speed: 2800; rpm
